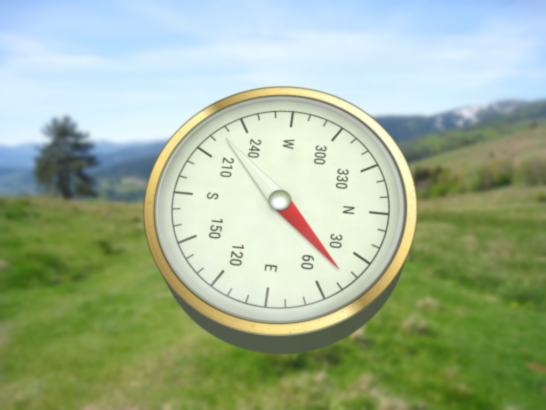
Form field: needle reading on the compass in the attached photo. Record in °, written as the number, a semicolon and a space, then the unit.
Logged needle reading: 45; °
